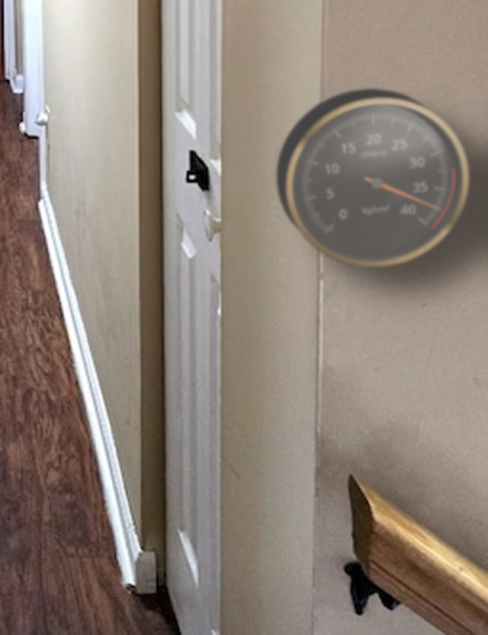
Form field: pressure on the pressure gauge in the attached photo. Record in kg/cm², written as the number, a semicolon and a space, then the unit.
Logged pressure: 37.5; kg/cm²
